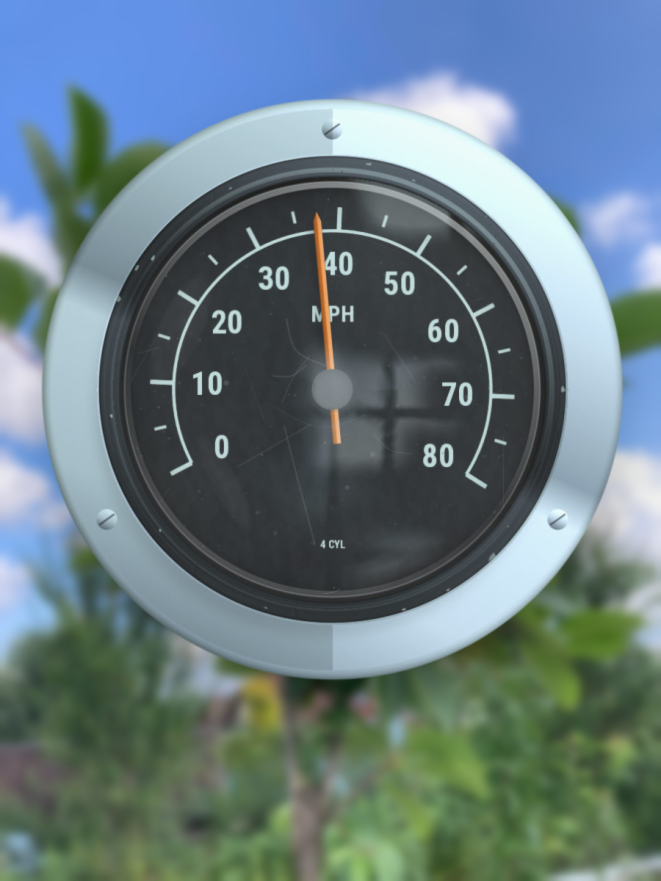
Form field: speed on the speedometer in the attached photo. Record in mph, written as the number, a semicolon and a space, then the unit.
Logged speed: 37.5; mph
